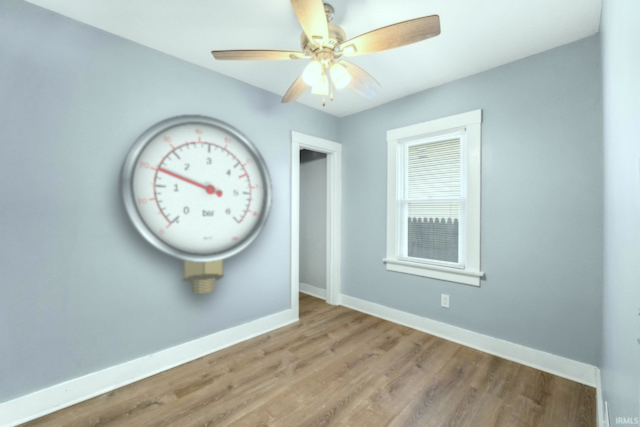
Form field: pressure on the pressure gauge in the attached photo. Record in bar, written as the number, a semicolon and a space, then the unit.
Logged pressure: 1.4; bar
